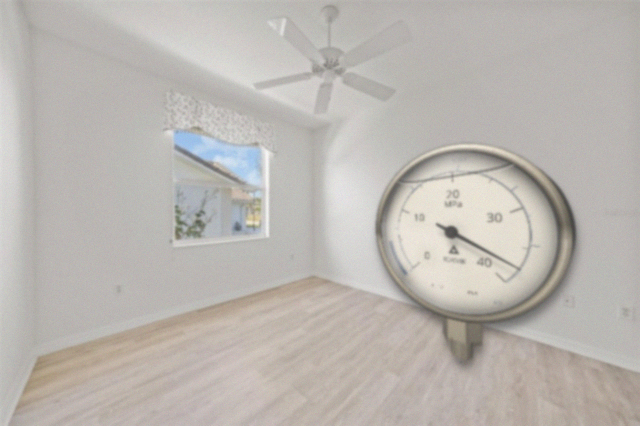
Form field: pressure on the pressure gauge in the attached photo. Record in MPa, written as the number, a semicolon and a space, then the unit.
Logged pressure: 37.5; MPa
